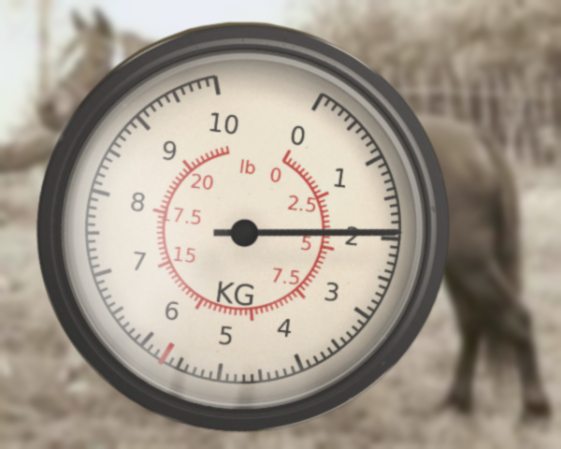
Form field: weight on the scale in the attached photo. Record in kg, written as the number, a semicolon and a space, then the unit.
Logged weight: 1.9; kg
